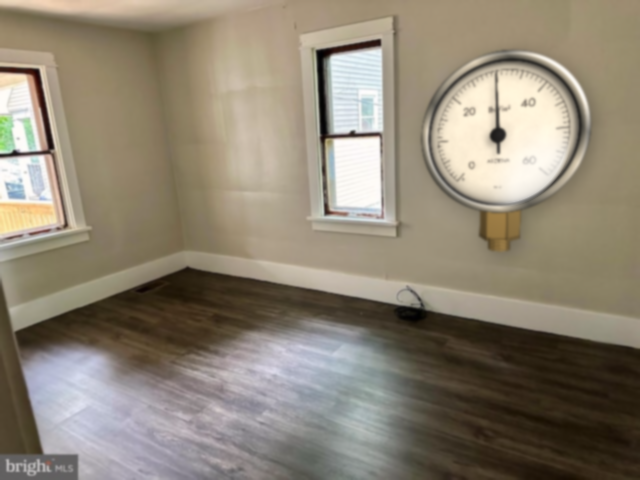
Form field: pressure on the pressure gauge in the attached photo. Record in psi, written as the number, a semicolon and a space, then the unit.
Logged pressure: 30; psi
